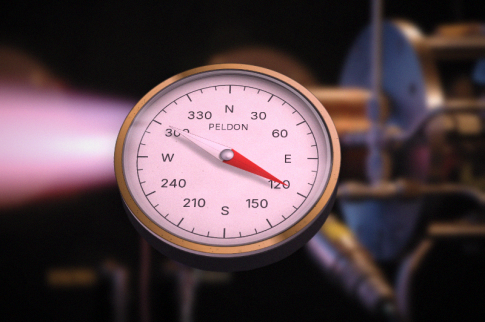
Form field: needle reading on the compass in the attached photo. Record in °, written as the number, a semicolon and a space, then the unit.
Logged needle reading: 120; °
